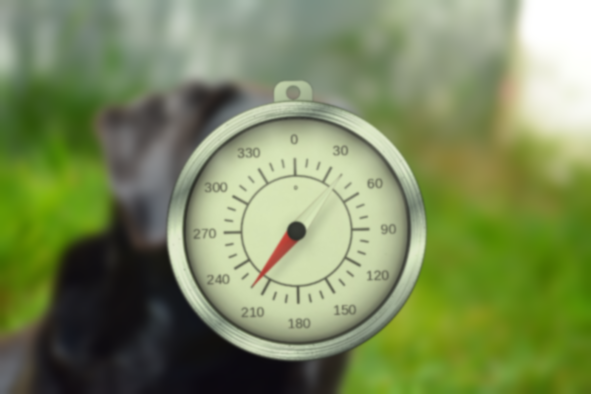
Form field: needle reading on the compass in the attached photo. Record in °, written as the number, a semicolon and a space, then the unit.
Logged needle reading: 220; °
